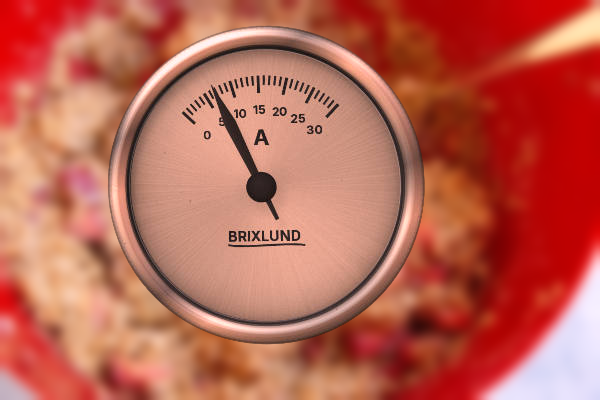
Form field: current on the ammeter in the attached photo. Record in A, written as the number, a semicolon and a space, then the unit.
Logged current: 7; A
